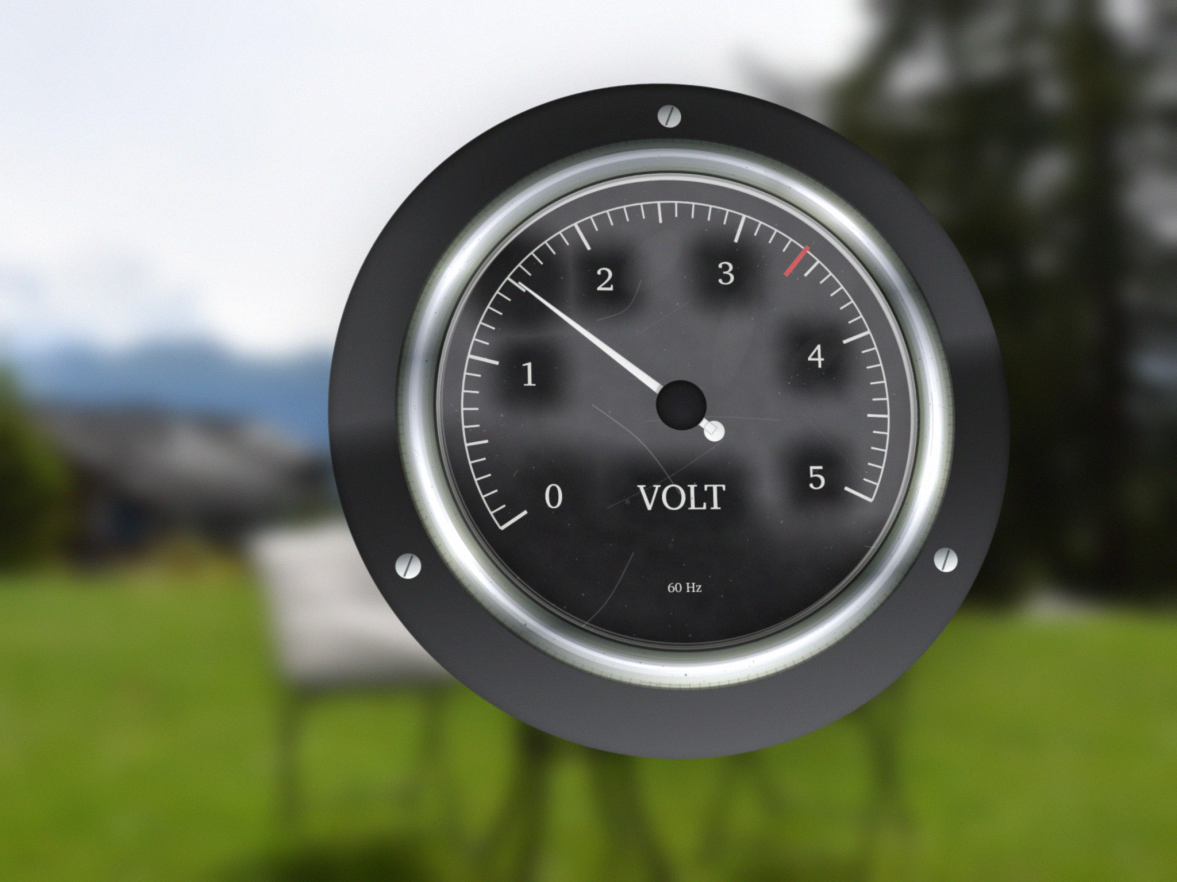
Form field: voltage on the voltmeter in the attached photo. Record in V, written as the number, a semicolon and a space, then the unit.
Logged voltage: 1.5; V
